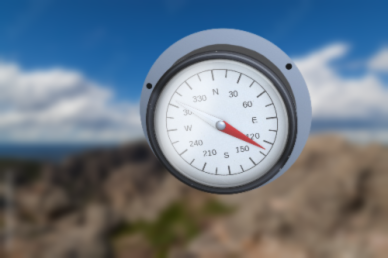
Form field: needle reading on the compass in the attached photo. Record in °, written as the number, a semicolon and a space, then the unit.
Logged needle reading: 127.5; °
